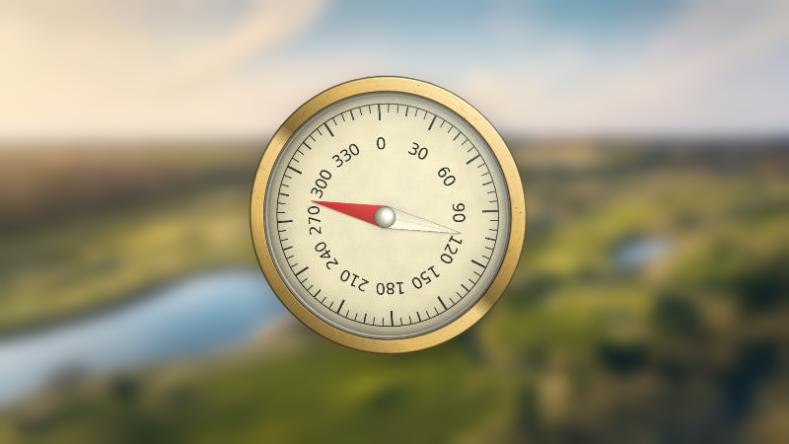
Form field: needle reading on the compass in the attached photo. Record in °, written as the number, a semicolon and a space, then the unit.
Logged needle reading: 285; °
